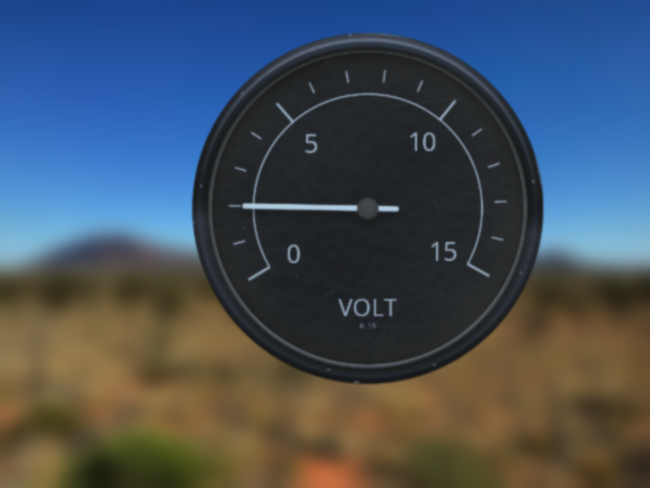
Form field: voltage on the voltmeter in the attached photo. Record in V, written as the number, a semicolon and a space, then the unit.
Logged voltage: 2; V
